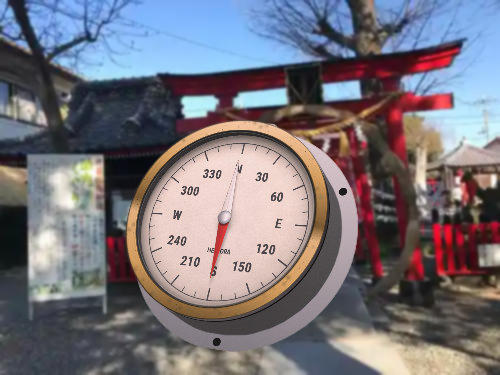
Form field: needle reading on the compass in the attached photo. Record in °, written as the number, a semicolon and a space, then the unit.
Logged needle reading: 180; °
